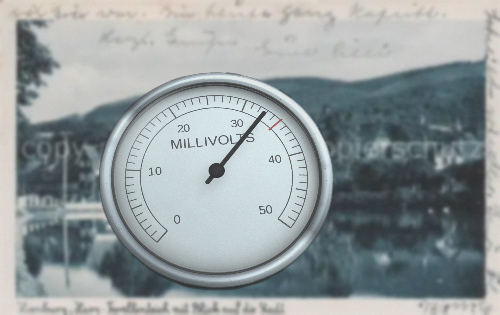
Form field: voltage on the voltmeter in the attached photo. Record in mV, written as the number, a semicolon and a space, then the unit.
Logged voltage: 33; mV
